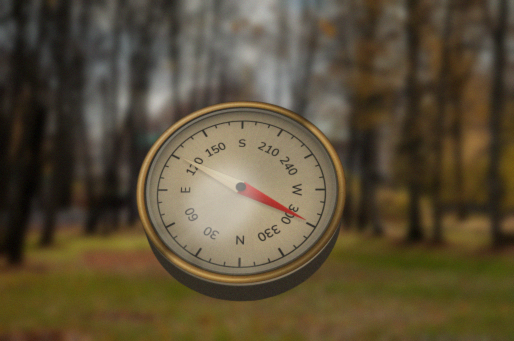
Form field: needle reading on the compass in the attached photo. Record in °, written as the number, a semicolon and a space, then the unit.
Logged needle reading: 300; °
